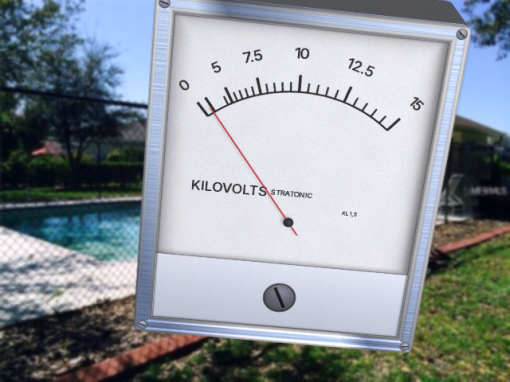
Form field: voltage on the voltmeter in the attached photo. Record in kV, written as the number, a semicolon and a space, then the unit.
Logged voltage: 2.5; kV
